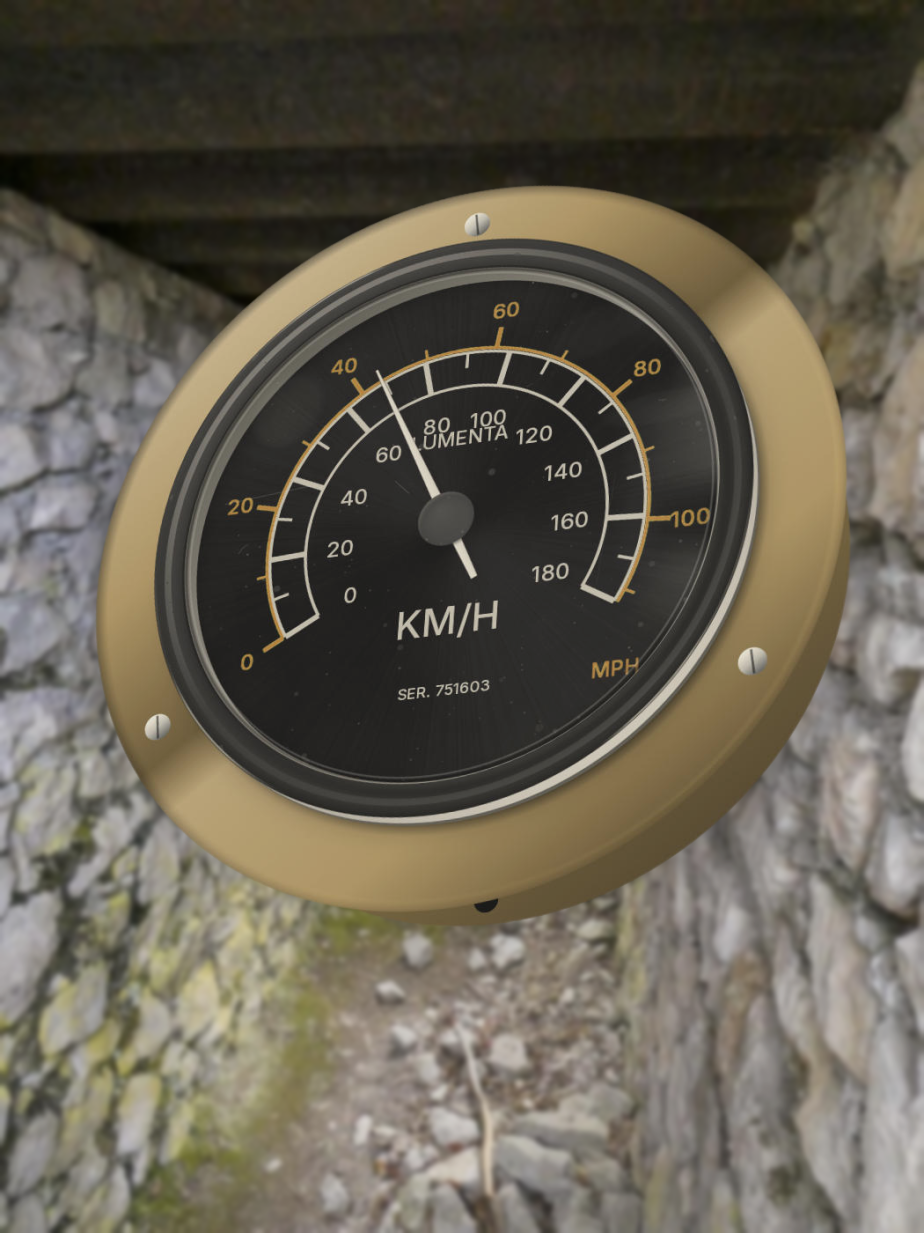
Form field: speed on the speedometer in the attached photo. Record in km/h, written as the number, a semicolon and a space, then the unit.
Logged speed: 70; km/h
